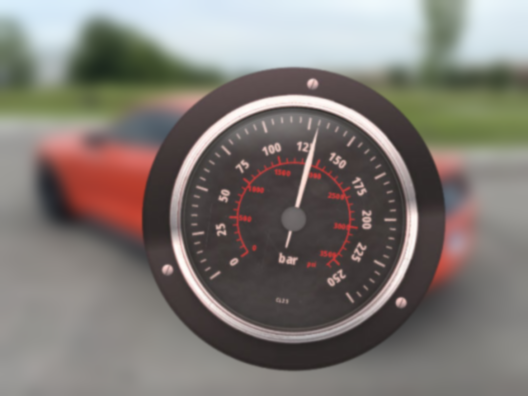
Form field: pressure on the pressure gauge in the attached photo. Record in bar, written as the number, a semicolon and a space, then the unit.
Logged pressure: 130; bar
